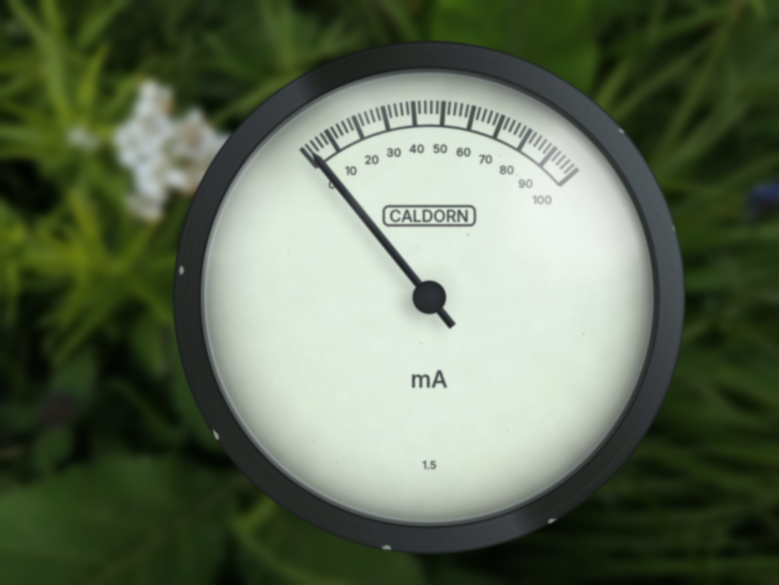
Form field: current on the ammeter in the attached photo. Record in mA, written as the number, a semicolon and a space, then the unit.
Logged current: 2; mA
